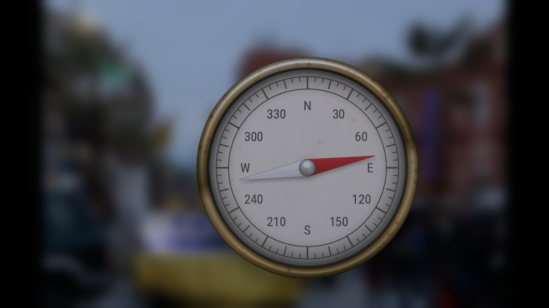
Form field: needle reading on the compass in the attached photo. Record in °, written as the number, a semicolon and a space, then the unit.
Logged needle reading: 80; °
